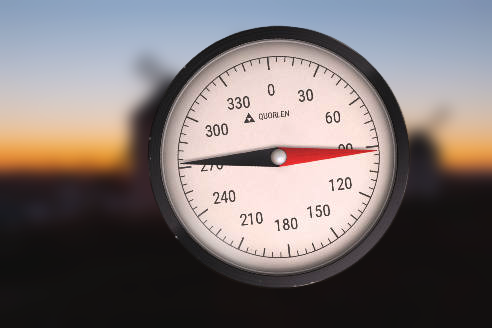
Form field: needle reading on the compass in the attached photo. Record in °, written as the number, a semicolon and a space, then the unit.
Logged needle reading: 92.5; °
